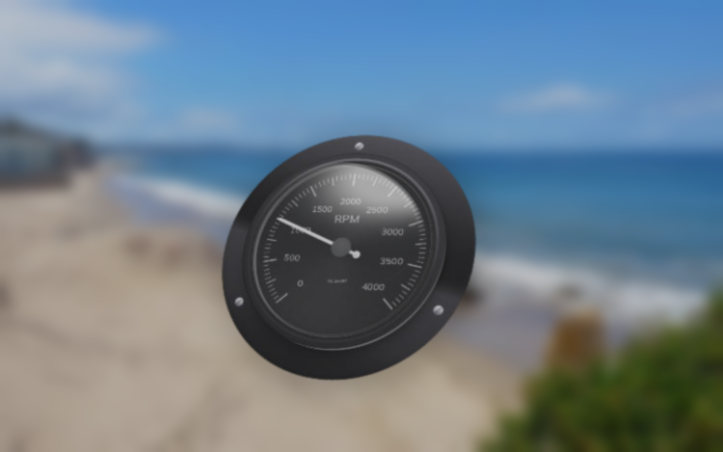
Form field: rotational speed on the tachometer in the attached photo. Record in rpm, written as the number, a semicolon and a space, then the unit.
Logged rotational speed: 1000; rpm
